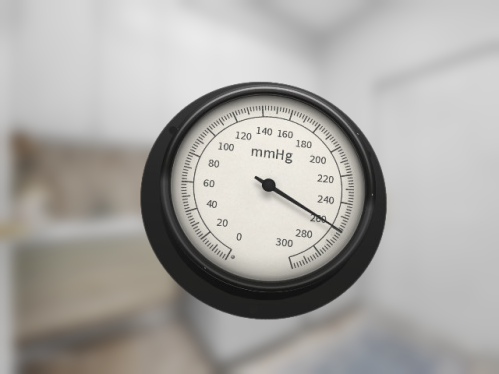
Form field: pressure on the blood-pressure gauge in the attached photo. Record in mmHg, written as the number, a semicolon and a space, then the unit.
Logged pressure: 260; mmHg
